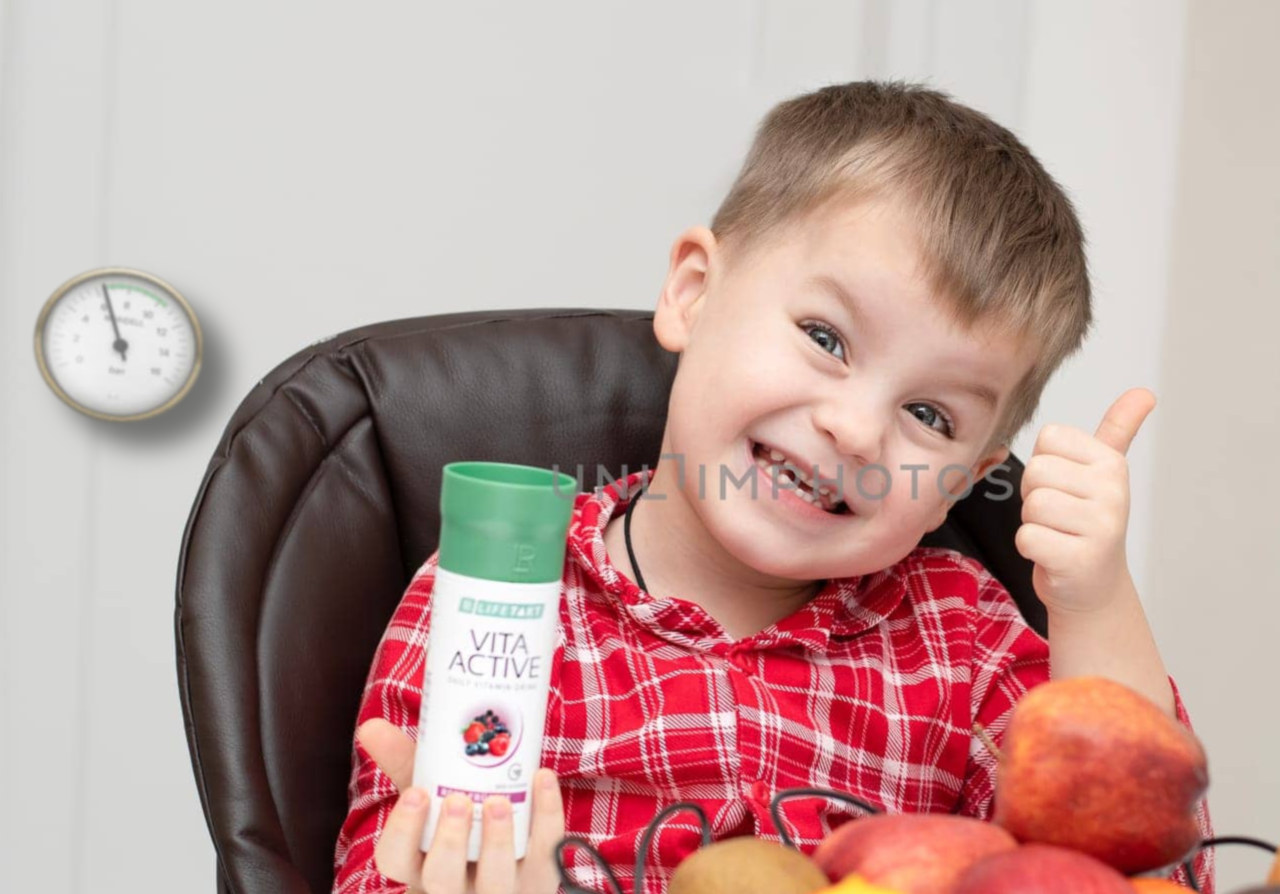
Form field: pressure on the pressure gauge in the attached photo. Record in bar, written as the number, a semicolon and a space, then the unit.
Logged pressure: 6.5; bar
